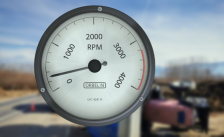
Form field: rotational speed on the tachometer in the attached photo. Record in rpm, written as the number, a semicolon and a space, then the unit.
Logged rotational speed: 300; rpm
